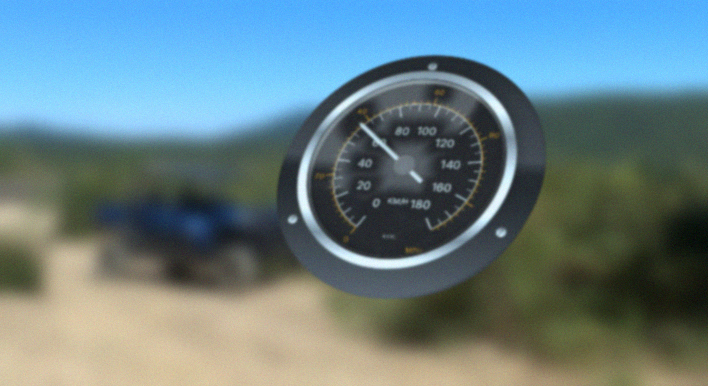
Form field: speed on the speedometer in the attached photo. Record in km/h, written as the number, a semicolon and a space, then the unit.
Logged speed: 60; km/h
